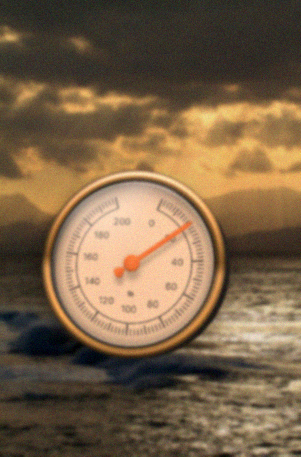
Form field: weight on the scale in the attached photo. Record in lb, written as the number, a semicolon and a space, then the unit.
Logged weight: 20; lb
